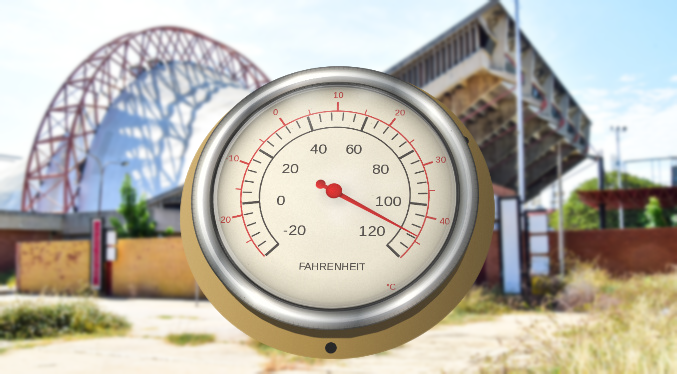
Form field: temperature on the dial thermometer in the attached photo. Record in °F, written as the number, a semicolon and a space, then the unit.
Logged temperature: 112; °F
